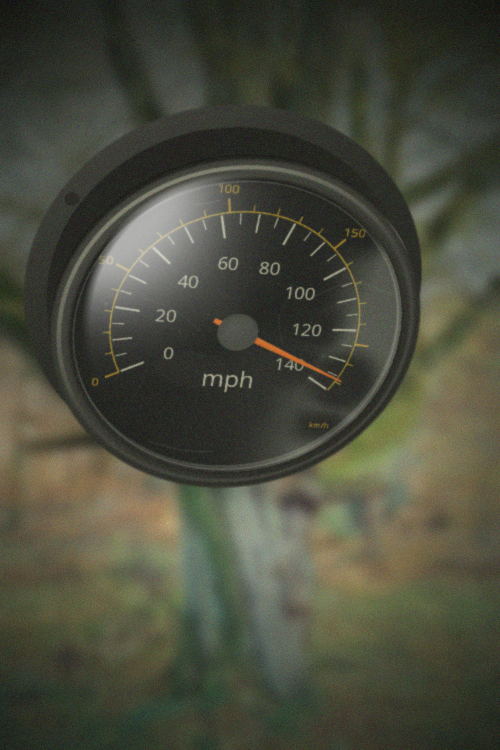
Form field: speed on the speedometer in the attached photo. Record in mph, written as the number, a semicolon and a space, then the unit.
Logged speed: 135; mph
